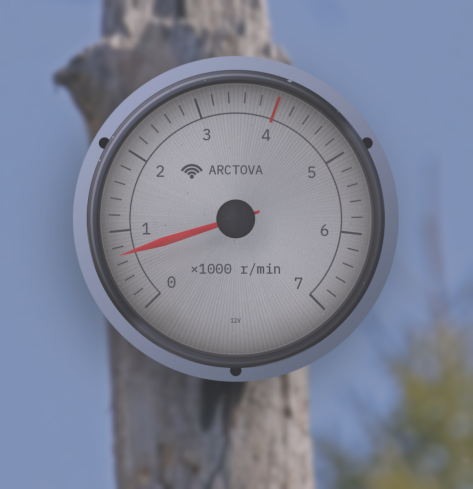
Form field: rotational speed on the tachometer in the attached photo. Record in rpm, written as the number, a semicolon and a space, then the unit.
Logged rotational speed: 700; rpm
